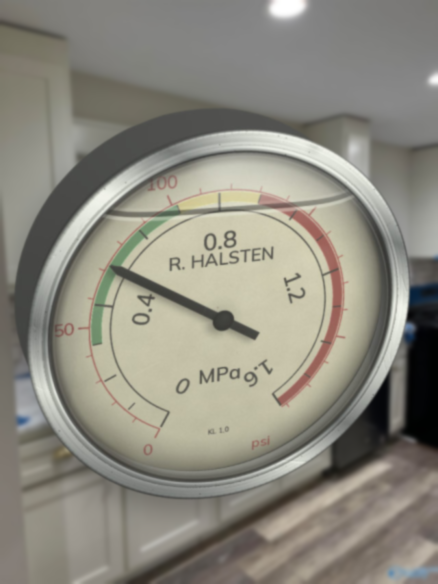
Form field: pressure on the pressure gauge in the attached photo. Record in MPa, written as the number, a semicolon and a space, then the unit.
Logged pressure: 0.5; MPa
